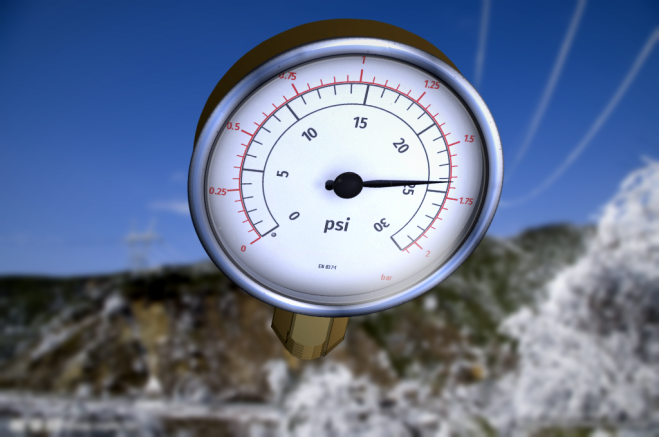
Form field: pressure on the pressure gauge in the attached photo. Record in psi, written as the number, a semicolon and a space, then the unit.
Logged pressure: 24; psi
